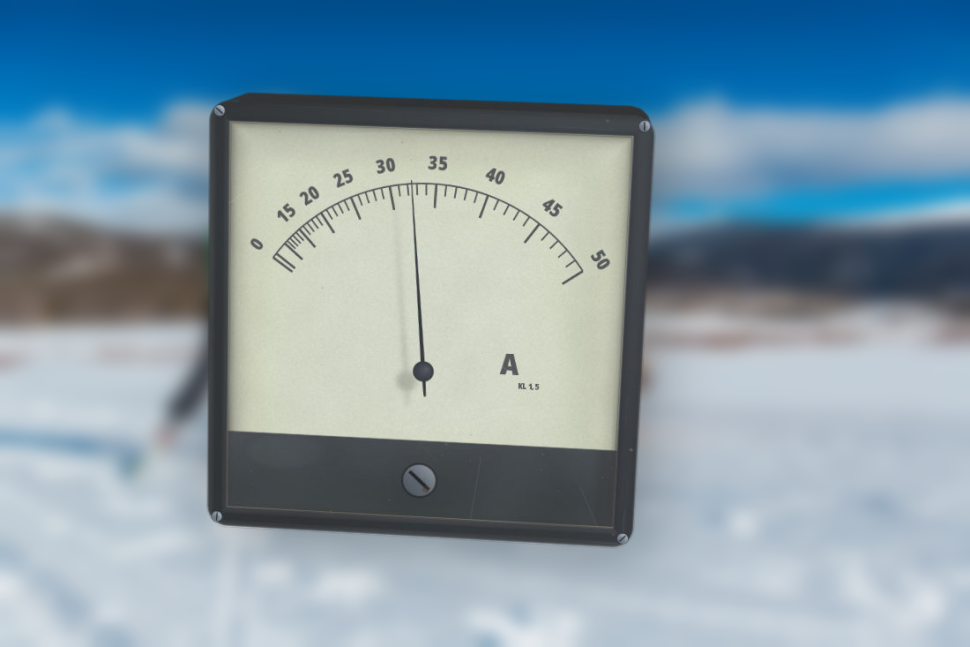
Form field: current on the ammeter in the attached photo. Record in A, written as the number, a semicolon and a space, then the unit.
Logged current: 32.5; A
